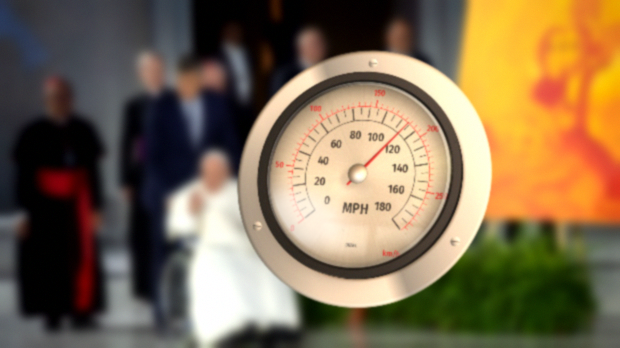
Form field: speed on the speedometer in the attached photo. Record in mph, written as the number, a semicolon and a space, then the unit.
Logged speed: 115; mph
